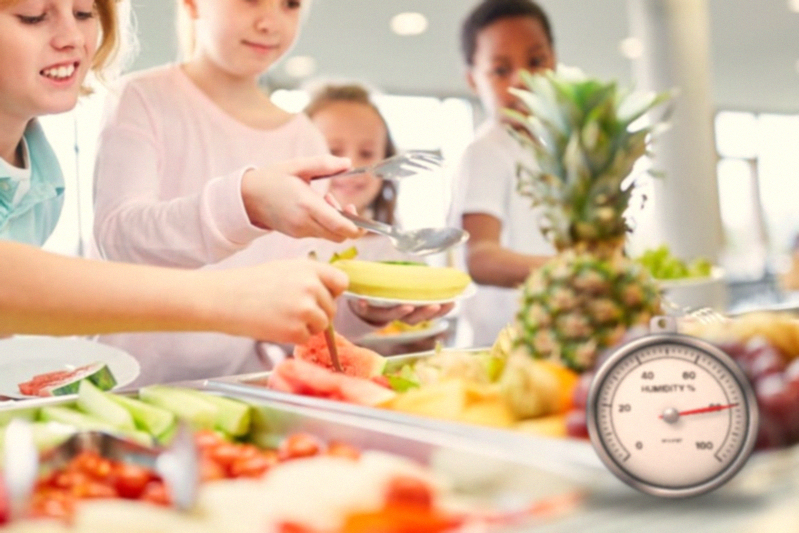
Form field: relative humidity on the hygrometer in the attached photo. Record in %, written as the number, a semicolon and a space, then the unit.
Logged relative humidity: 80; %
